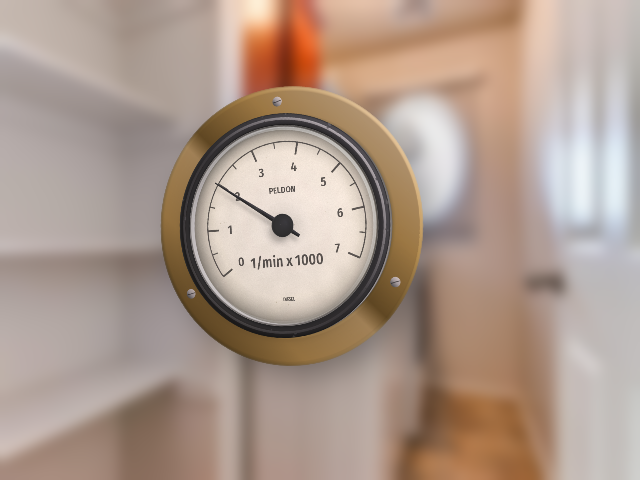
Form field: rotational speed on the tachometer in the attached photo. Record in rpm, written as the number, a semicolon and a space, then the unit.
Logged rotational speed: 2000; rpm
